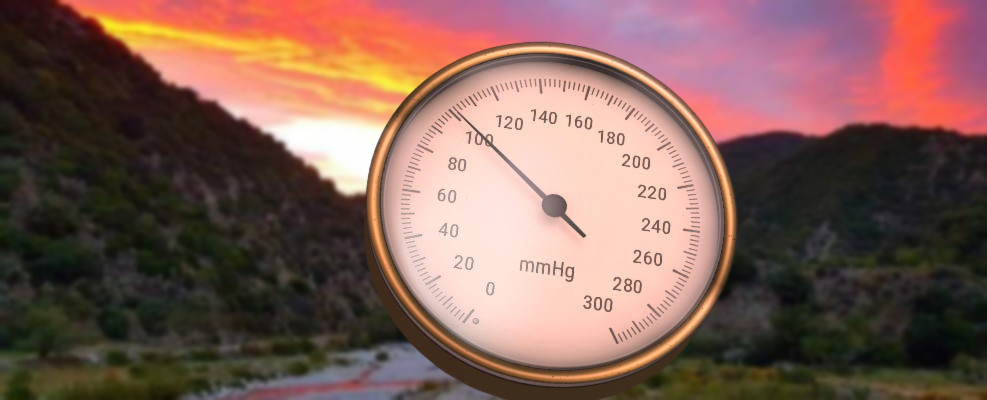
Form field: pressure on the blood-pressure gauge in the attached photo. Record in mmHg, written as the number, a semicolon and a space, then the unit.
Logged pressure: 100; mmHg
